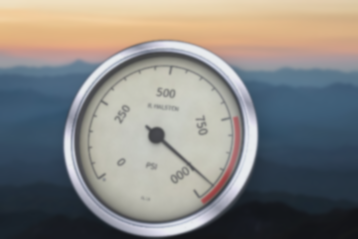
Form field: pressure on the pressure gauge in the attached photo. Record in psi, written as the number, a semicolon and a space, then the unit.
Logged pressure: 950; psi
